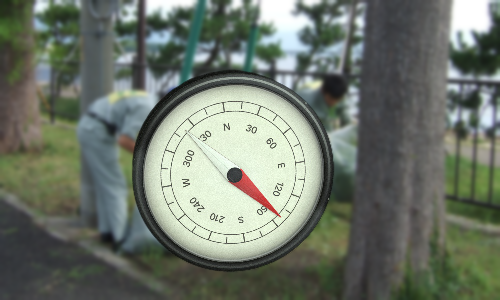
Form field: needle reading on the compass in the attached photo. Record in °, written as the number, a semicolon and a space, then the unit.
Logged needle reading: 142.5; °
